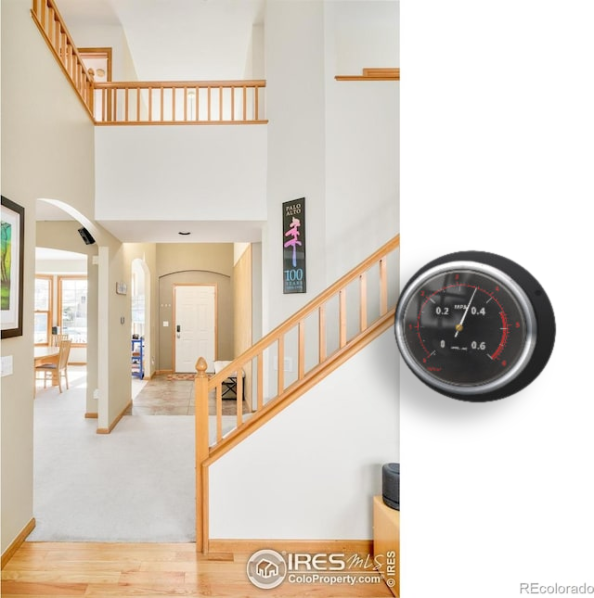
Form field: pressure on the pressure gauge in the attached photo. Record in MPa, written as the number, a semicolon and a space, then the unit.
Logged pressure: 0.35; MPa
